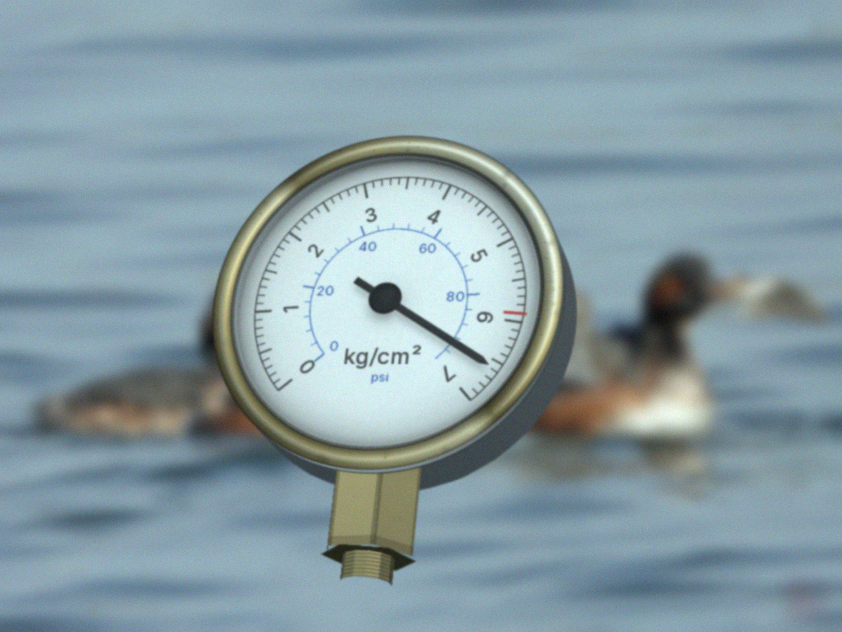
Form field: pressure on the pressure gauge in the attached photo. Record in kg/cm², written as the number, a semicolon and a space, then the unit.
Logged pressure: 6.6; kg/cm²
